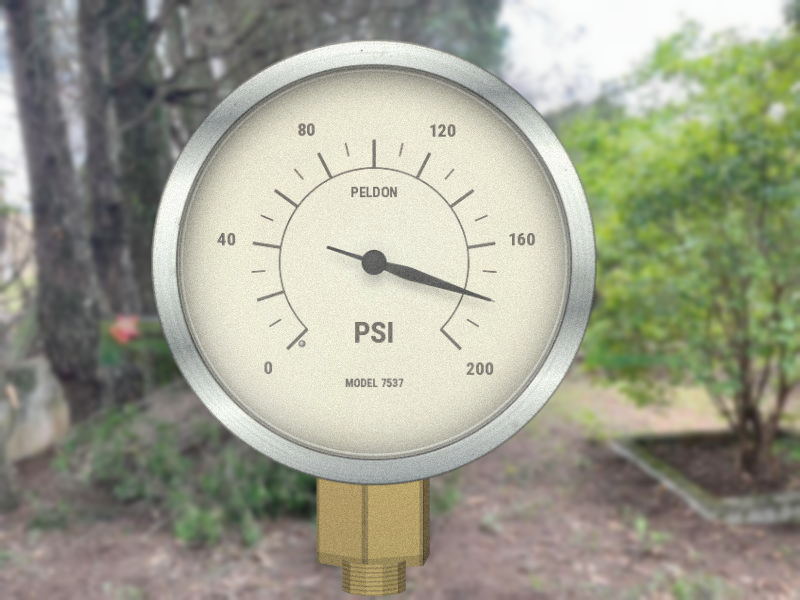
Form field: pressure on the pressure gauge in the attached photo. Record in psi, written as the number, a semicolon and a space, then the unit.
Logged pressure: 180; psi
